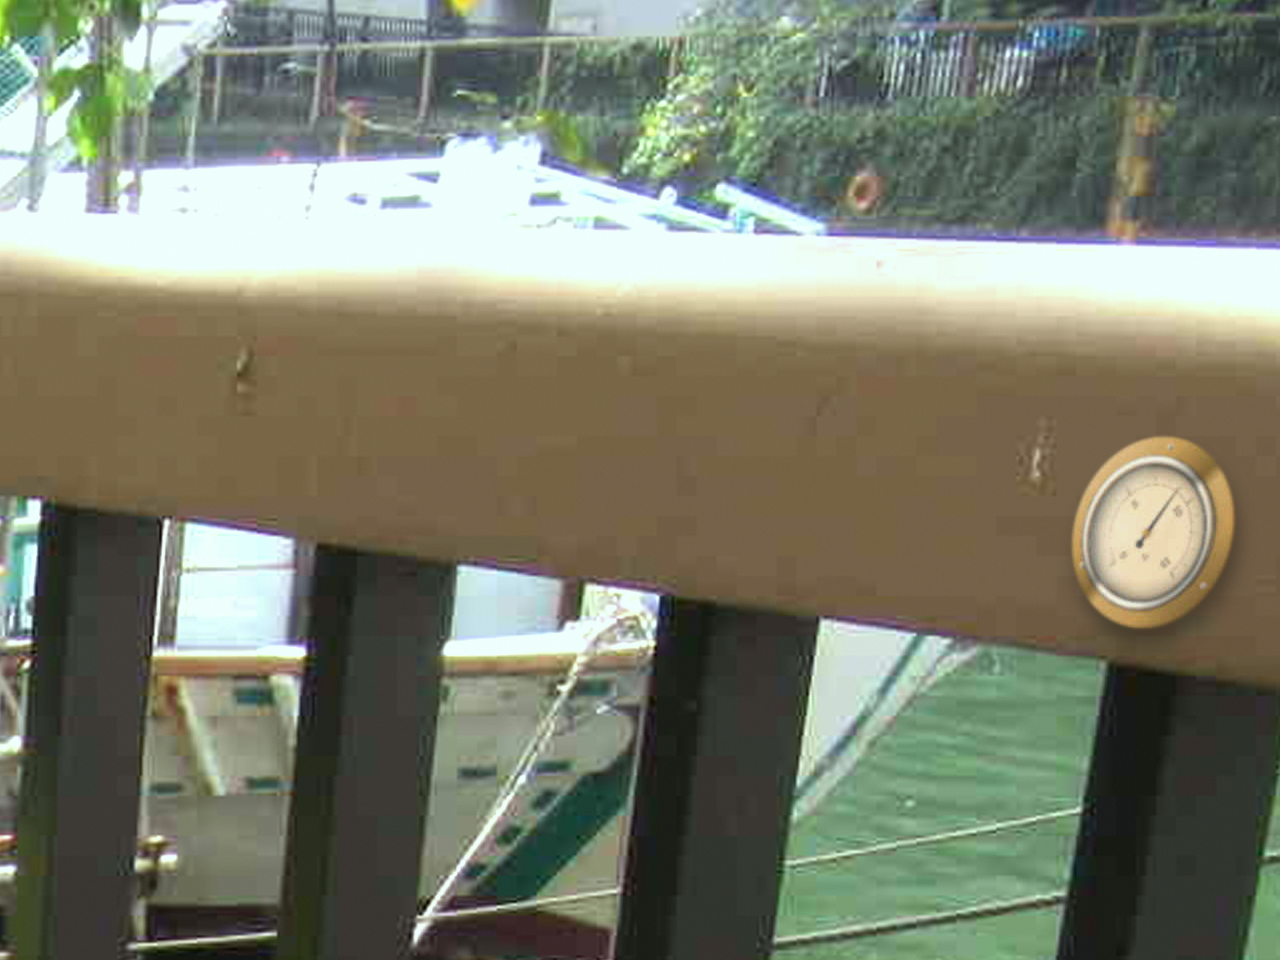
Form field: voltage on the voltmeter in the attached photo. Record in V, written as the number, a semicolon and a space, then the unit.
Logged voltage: 9; V
